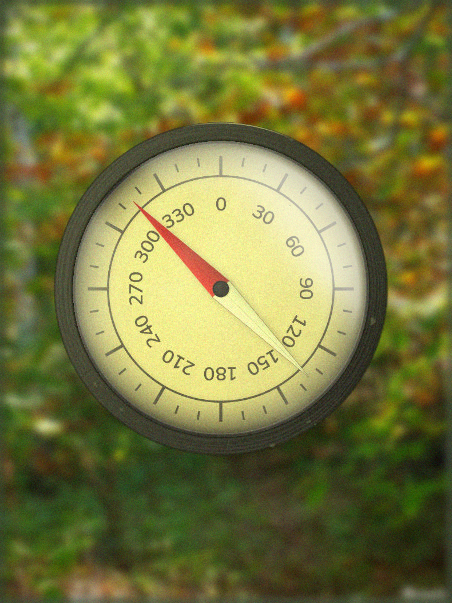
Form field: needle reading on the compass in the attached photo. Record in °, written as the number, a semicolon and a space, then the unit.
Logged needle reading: 315; °
